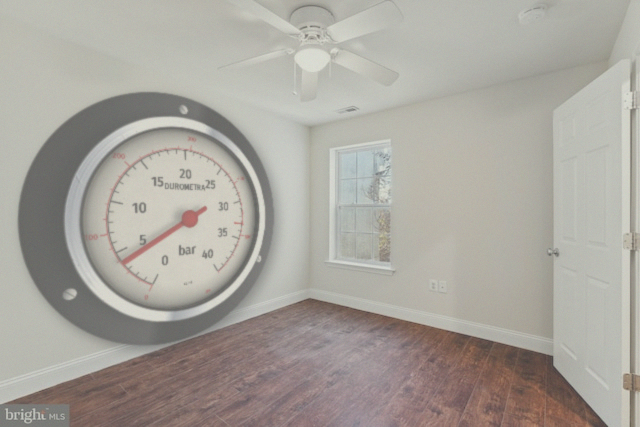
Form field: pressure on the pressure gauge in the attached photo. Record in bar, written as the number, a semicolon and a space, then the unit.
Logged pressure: 4; bar
